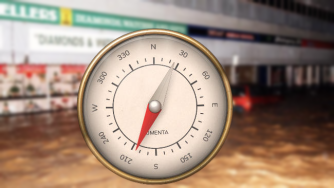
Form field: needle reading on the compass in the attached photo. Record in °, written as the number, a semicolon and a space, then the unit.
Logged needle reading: 205; °
